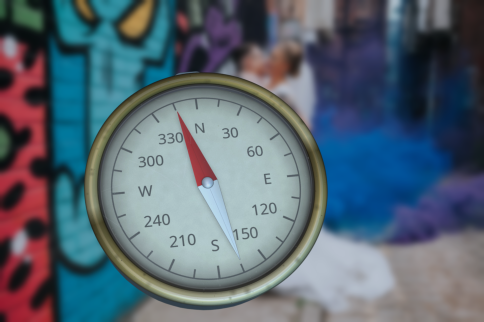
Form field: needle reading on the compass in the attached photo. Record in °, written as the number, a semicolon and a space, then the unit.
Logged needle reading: 345; °
